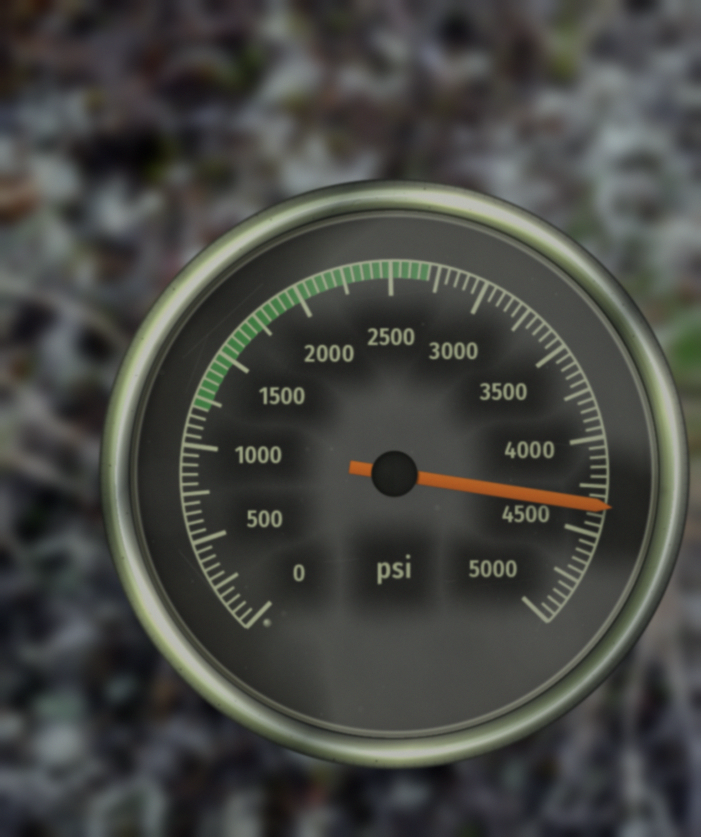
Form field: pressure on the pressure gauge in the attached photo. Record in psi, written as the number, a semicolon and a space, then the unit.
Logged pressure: 4350; psi
